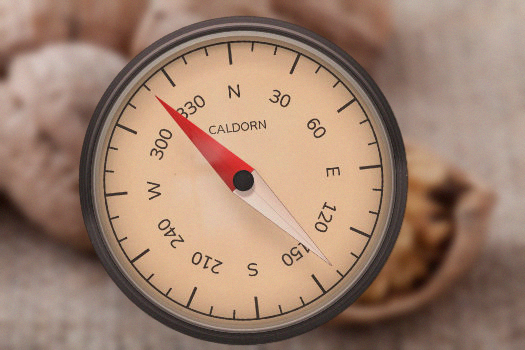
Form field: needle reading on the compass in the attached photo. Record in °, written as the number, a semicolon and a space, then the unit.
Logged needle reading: 320; °
